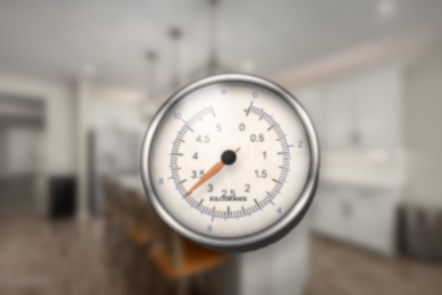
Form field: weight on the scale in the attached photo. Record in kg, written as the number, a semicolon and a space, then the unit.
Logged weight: 3.25; kg
